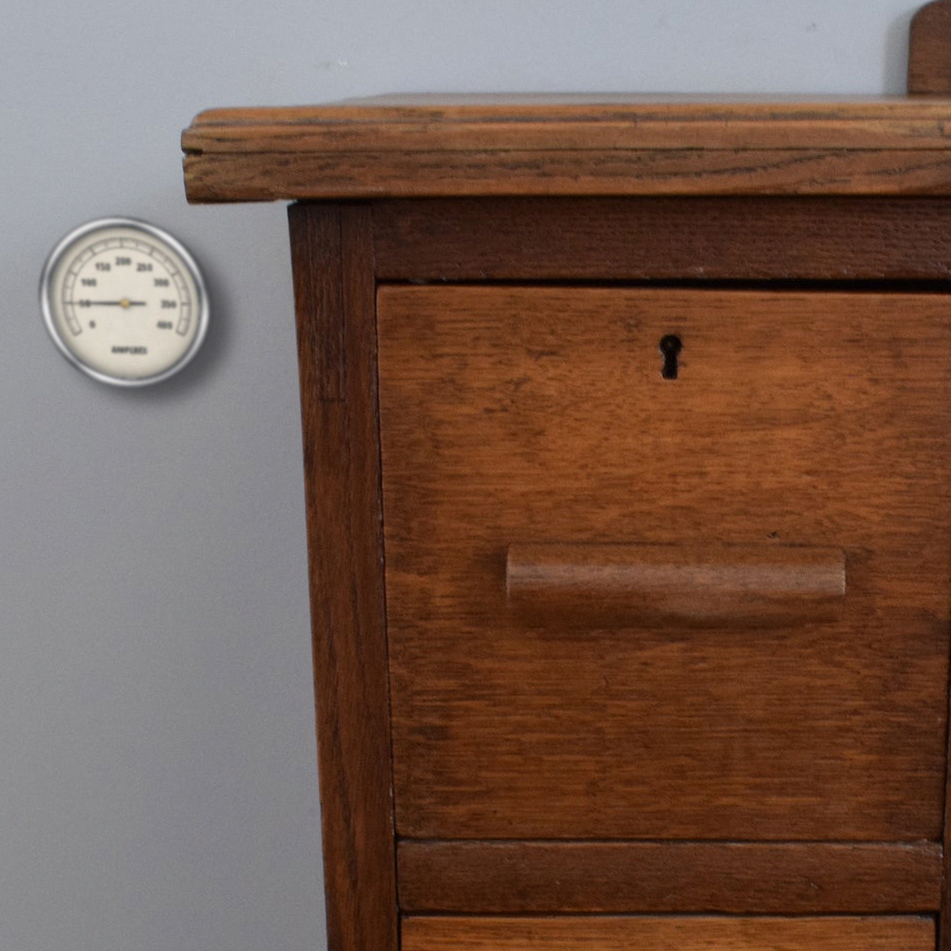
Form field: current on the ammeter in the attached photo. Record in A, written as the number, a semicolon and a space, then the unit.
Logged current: 50; A
